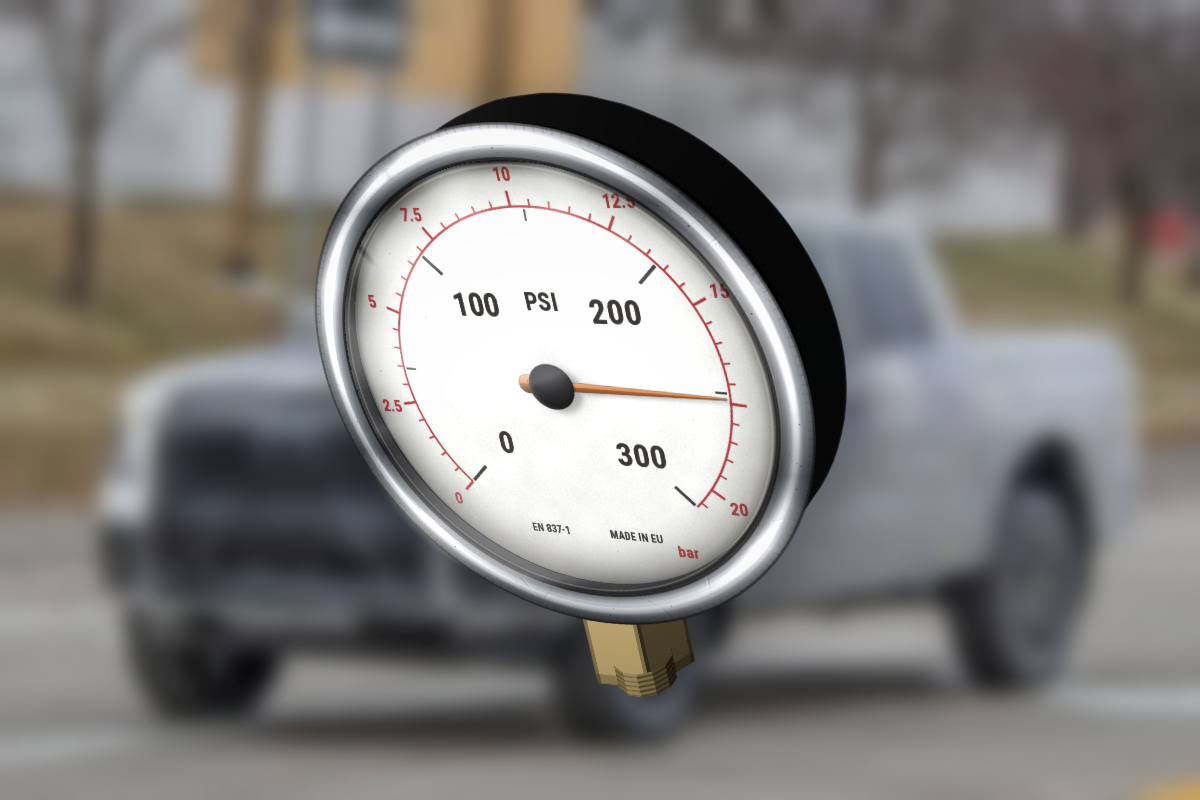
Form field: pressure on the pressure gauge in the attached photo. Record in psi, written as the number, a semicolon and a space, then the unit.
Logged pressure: 250; psi
